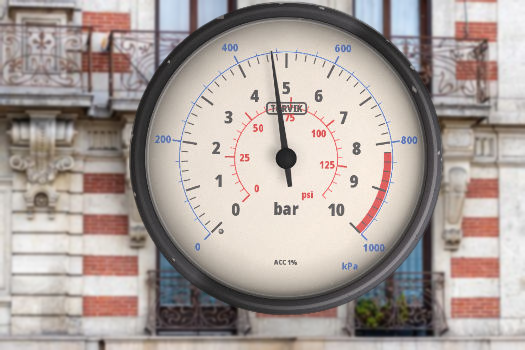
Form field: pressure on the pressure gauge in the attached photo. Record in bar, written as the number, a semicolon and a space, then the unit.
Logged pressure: 4.7; bar
